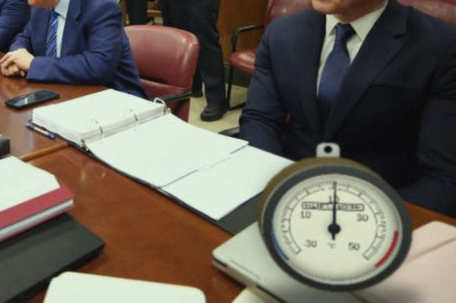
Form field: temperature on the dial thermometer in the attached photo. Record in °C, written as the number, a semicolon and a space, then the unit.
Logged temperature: 10; °C
